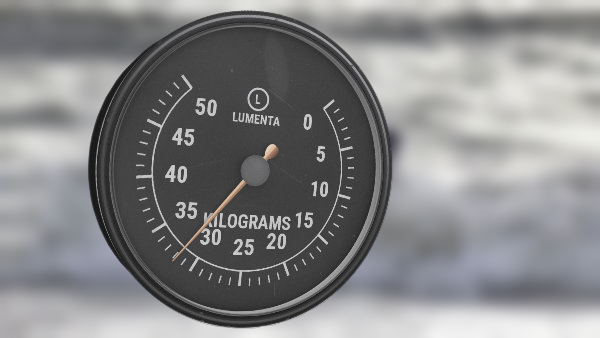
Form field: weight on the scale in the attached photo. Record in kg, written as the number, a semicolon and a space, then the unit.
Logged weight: 32; kg
